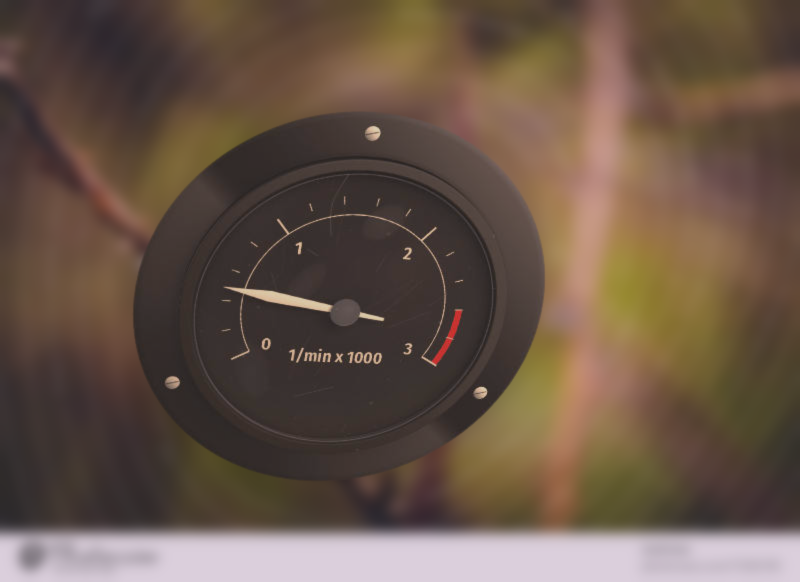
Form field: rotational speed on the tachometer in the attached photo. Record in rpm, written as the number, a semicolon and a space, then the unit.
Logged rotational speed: 500; rpm
